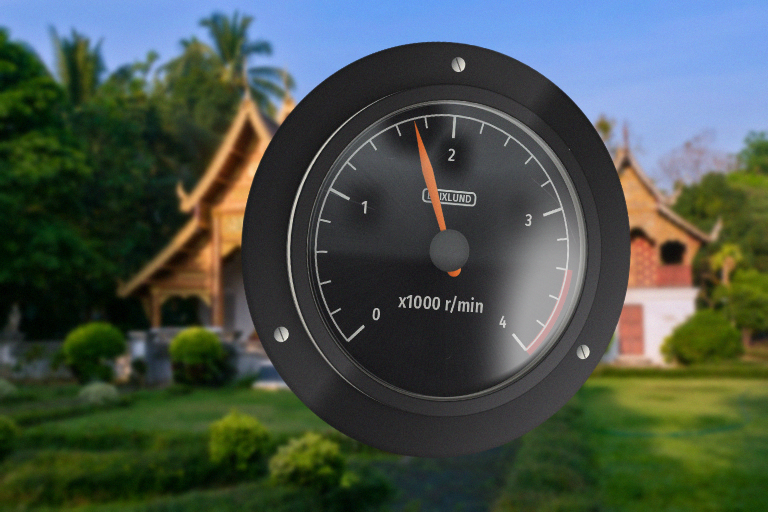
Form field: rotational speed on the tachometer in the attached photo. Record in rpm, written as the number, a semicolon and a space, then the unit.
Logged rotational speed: 1700; rpm
